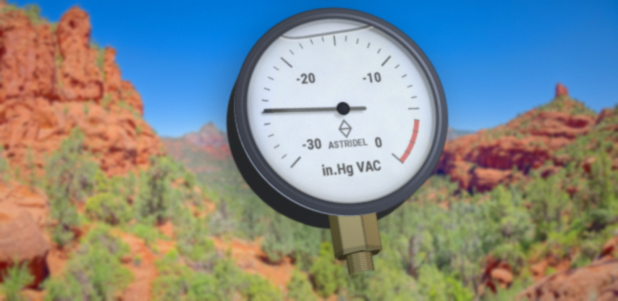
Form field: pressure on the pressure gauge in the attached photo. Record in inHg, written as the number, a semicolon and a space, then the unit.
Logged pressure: -25; inHg
